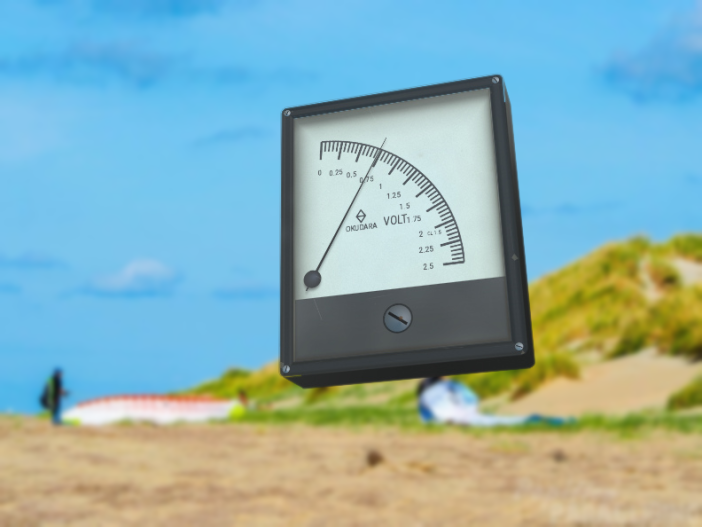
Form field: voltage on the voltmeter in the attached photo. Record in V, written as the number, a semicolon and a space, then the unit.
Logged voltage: 0.75; V
